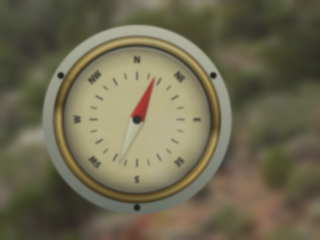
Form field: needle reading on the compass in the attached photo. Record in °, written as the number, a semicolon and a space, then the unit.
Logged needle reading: 22.5; °
